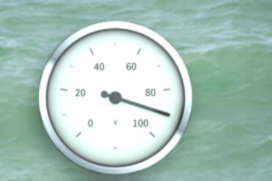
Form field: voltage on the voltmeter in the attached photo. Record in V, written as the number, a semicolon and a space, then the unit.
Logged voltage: 90; V
